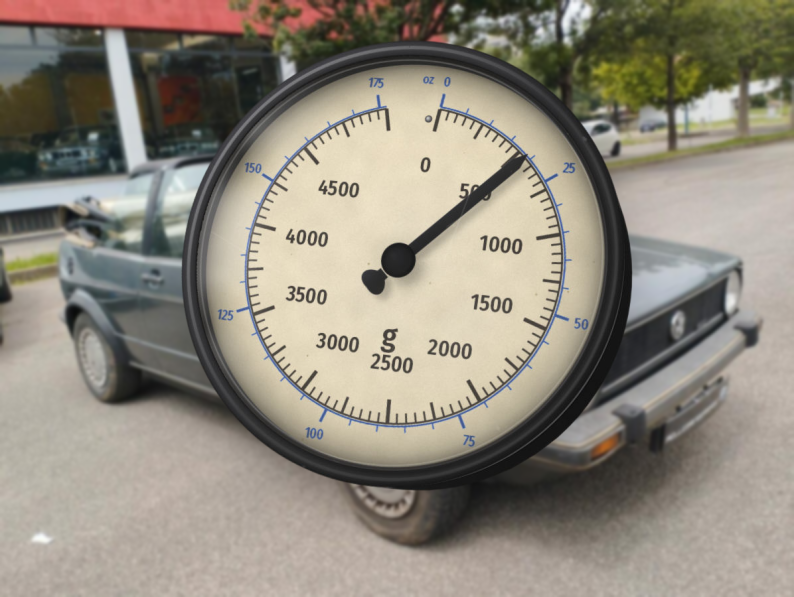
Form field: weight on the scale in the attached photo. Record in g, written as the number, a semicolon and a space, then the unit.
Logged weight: 550; g
